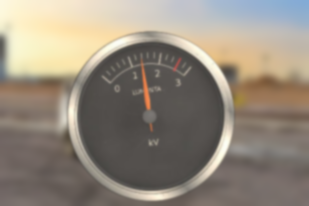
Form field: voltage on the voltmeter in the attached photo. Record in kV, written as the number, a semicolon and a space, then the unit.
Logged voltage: 1.4; kV
